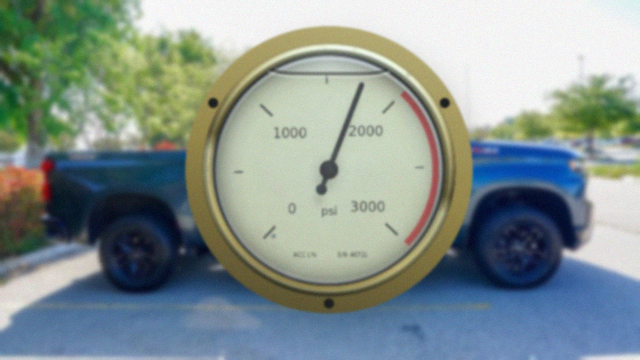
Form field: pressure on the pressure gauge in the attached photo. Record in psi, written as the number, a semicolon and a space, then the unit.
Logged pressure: 1750; psi
